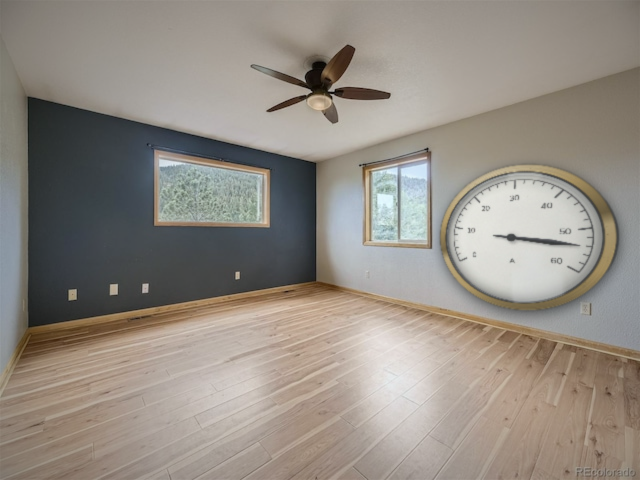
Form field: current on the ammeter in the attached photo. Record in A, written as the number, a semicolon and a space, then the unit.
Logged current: 54; A
